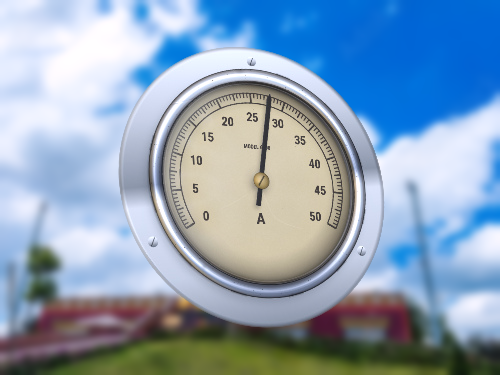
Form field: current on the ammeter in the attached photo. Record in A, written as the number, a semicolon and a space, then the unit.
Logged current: 27.5; A
